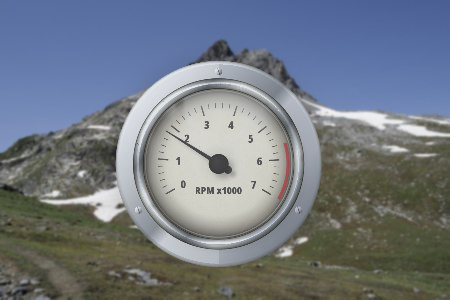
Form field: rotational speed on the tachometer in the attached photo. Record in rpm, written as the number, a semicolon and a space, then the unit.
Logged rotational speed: 1800; rpm
